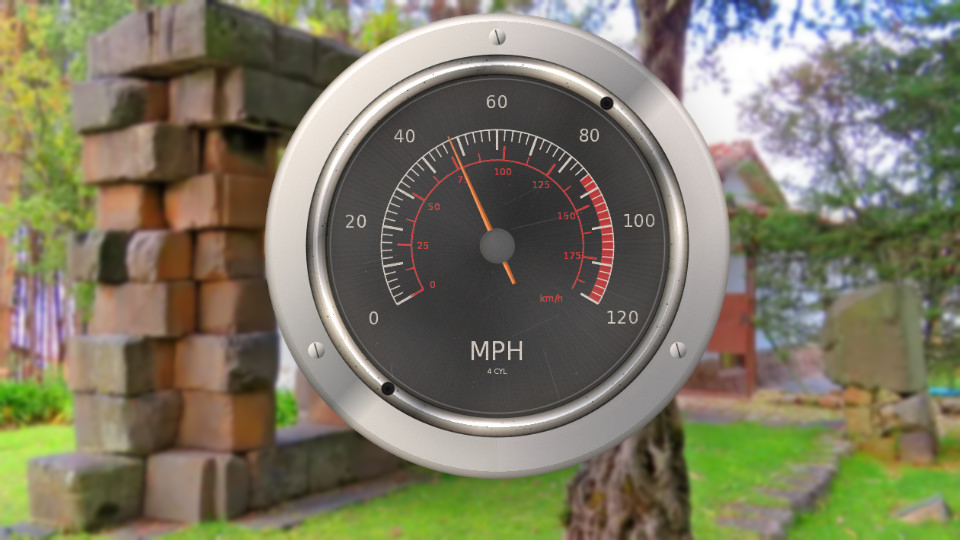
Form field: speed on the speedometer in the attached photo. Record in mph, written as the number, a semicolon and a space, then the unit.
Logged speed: 48; mph
